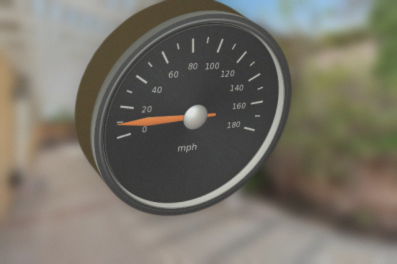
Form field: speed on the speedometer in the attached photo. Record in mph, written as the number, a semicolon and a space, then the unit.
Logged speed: 10; mph
